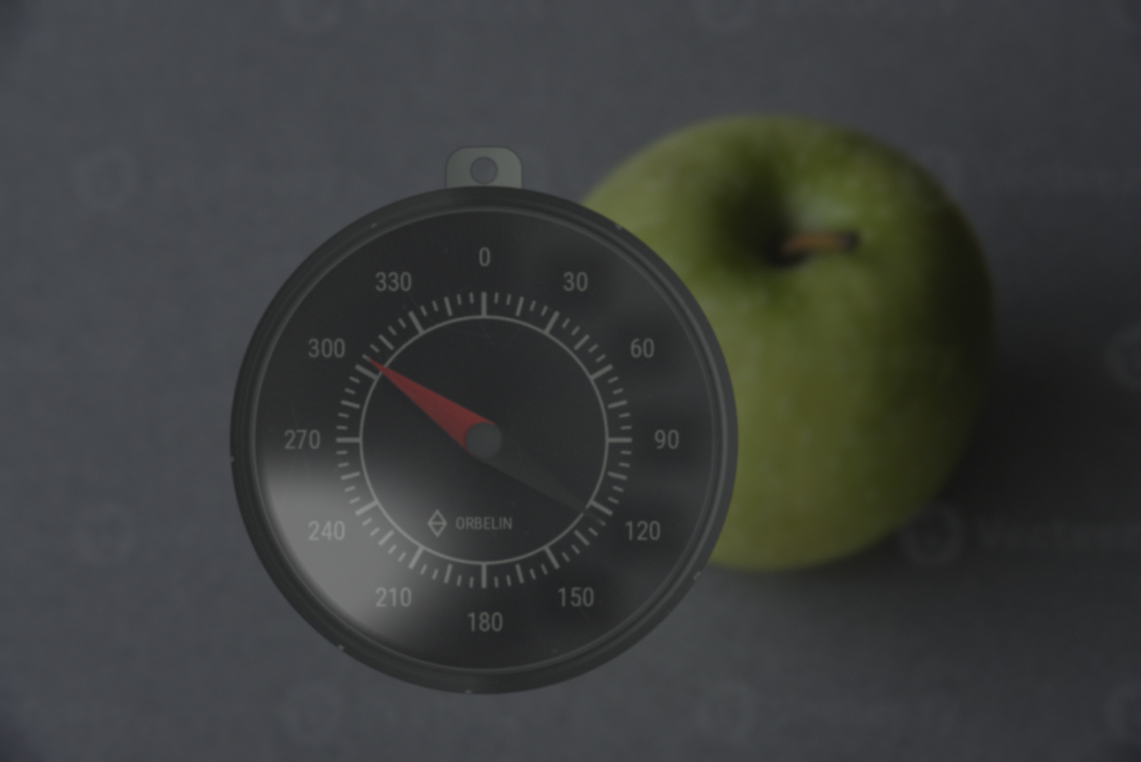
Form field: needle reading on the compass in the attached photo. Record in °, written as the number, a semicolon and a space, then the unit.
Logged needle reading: 305; °
